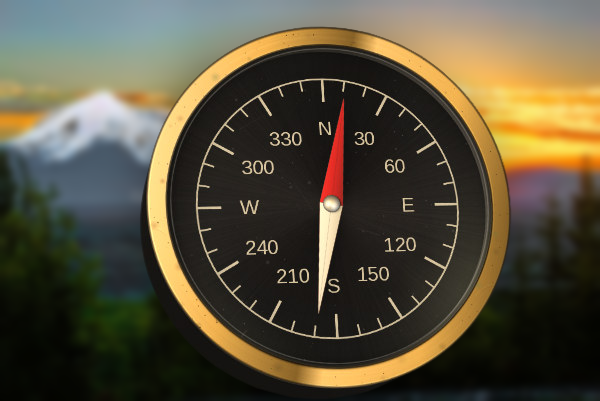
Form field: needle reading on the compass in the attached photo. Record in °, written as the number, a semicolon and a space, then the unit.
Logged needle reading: 10; °
